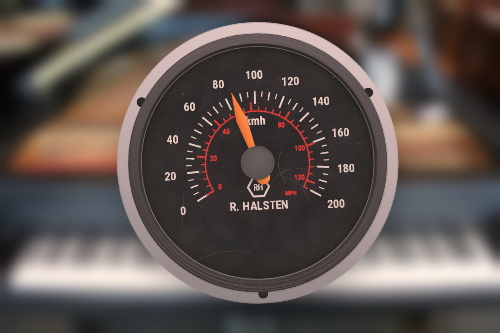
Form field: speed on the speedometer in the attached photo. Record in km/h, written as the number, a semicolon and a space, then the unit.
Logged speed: 85; km/h
